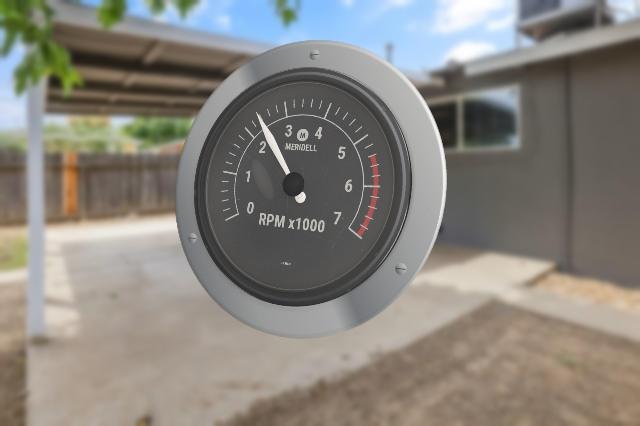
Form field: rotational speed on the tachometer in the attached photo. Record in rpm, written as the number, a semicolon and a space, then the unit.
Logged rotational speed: 2400; rpm
